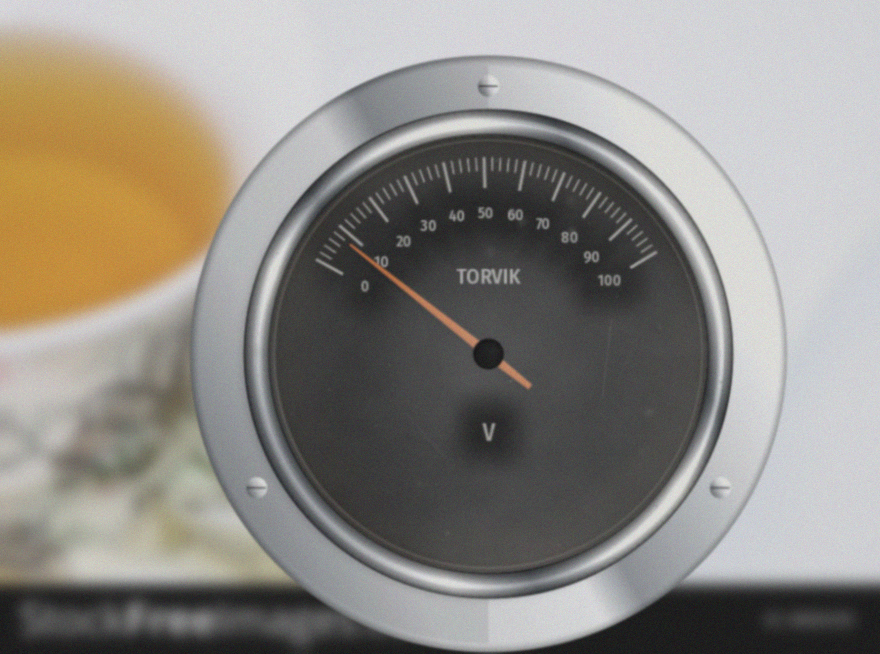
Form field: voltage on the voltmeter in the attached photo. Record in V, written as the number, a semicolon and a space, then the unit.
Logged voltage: 8; V
